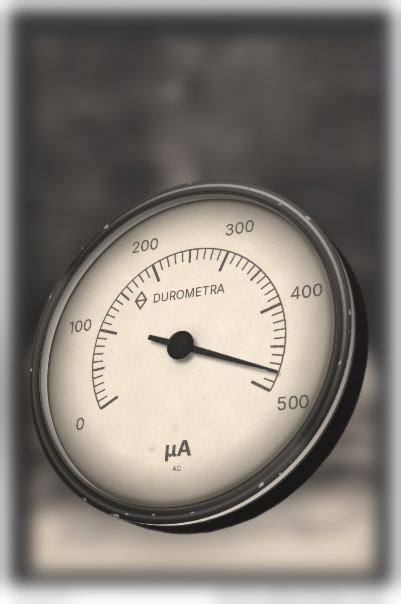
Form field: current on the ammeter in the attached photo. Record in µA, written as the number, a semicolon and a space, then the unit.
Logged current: 480; µA
